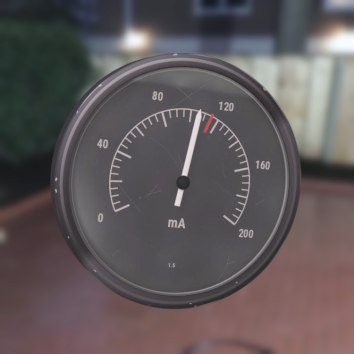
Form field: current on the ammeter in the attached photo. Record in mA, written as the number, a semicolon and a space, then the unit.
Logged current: 105; mA
